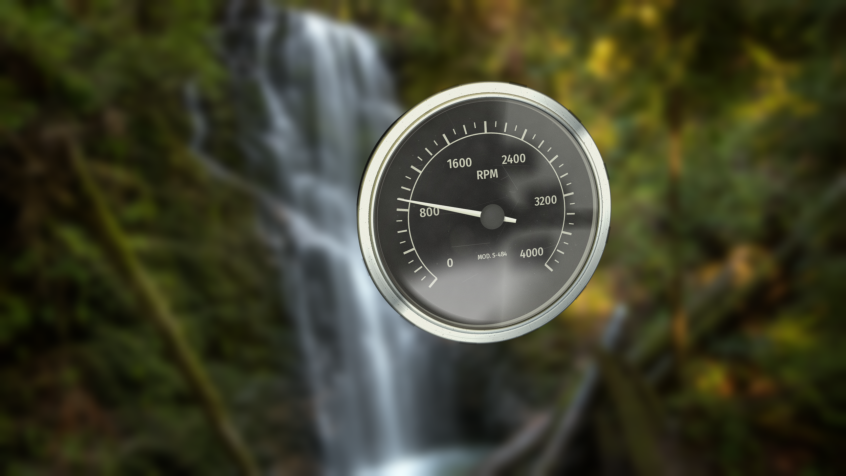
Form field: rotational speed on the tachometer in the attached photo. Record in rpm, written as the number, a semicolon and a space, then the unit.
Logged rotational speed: 900; rpm
